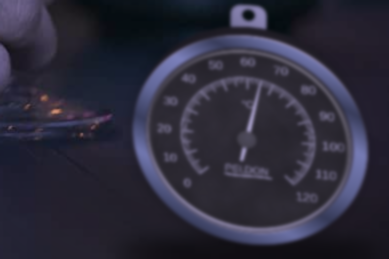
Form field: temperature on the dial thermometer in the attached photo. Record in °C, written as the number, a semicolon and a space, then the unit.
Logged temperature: 65; °C
